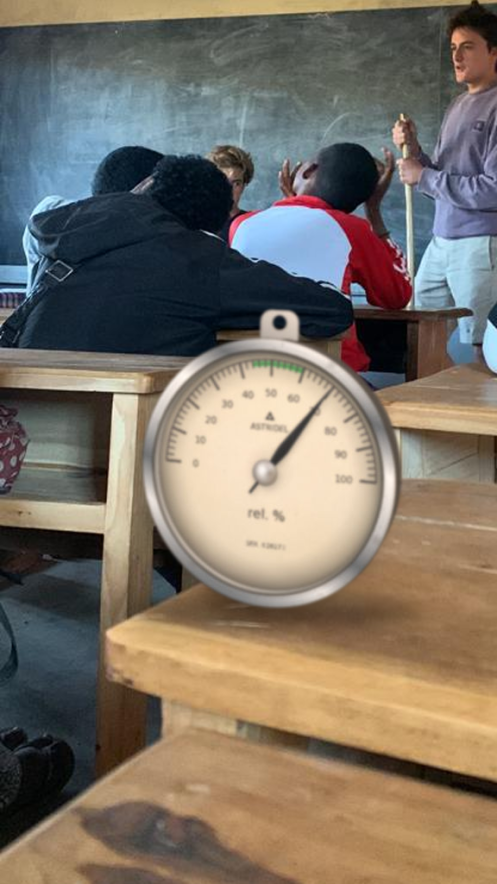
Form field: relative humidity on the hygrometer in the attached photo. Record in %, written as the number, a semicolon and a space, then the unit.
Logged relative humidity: 70; %
